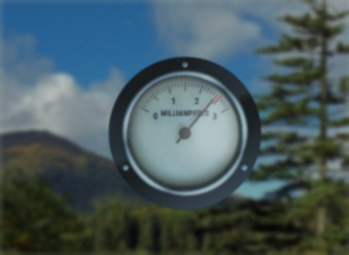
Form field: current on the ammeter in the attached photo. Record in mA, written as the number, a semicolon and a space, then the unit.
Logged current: 2.5; mA
